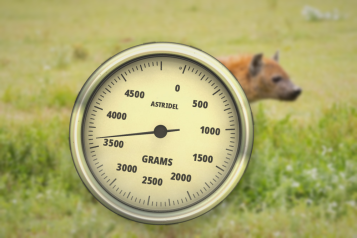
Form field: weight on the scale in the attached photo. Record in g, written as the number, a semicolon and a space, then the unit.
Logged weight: 3600; g
